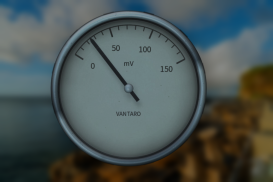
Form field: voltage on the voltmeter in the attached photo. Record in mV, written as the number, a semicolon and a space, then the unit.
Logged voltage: 25; mV
